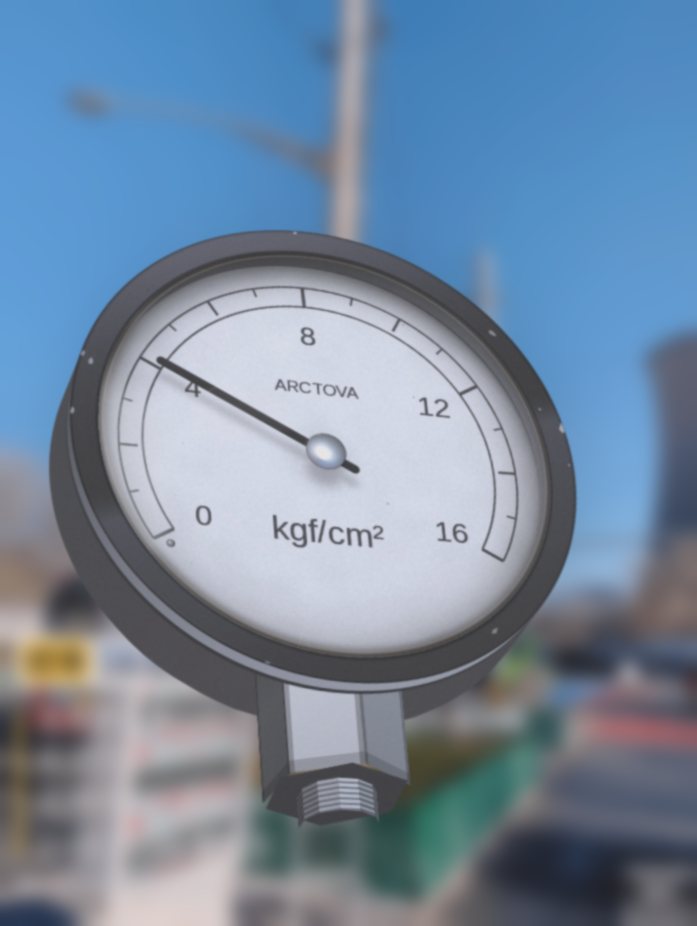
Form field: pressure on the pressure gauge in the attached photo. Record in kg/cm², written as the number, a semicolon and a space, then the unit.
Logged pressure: 4; kg/cm²
